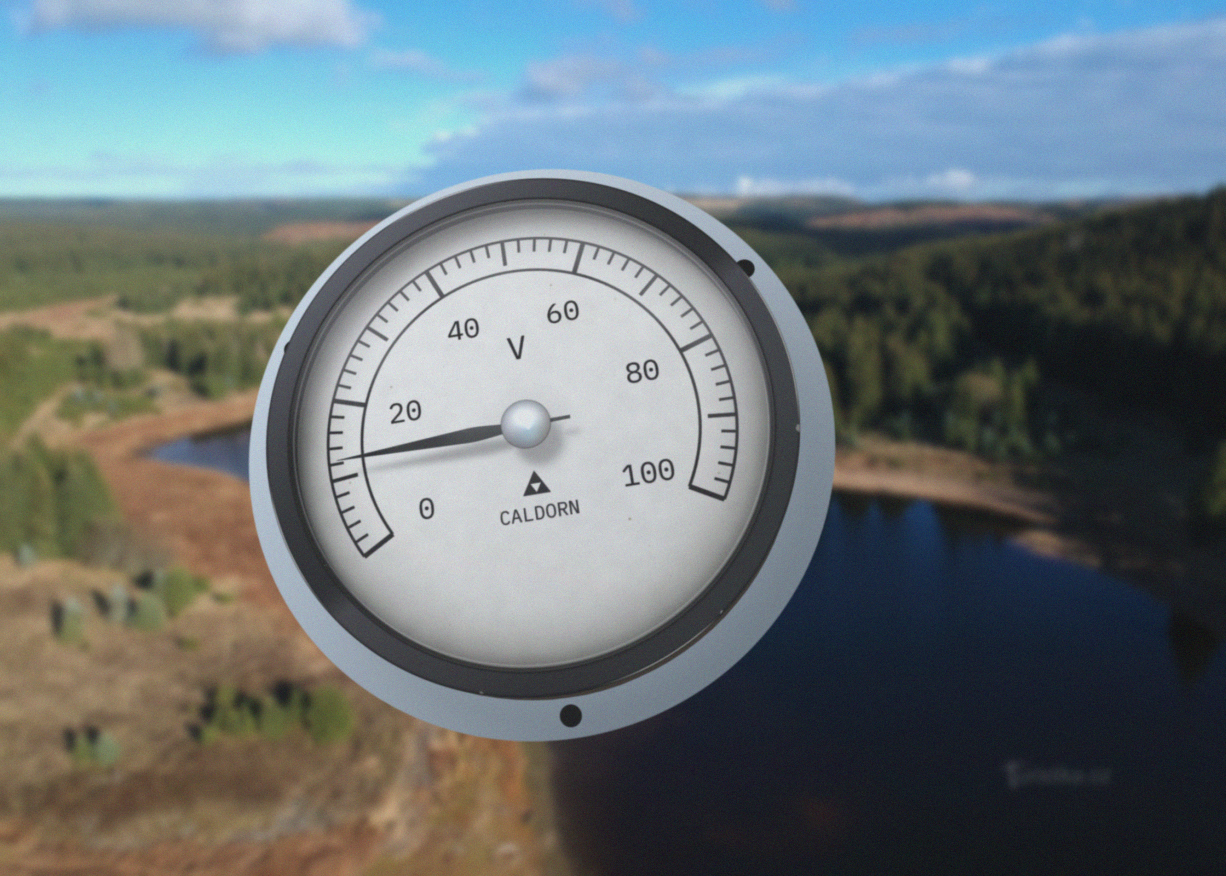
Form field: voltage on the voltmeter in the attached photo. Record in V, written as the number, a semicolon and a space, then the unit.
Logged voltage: 12; V
